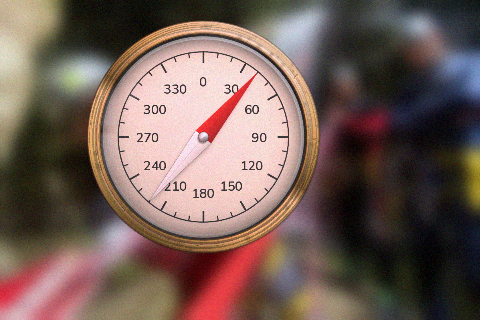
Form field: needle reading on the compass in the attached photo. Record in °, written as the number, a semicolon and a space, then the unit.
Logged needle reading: 40; °
